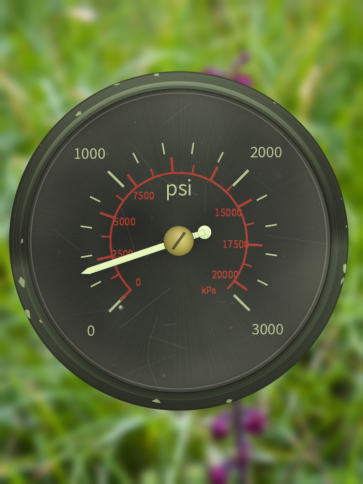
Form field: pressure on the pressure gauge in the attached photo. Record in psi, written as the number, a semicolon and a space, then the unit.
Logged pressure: 300; psi
